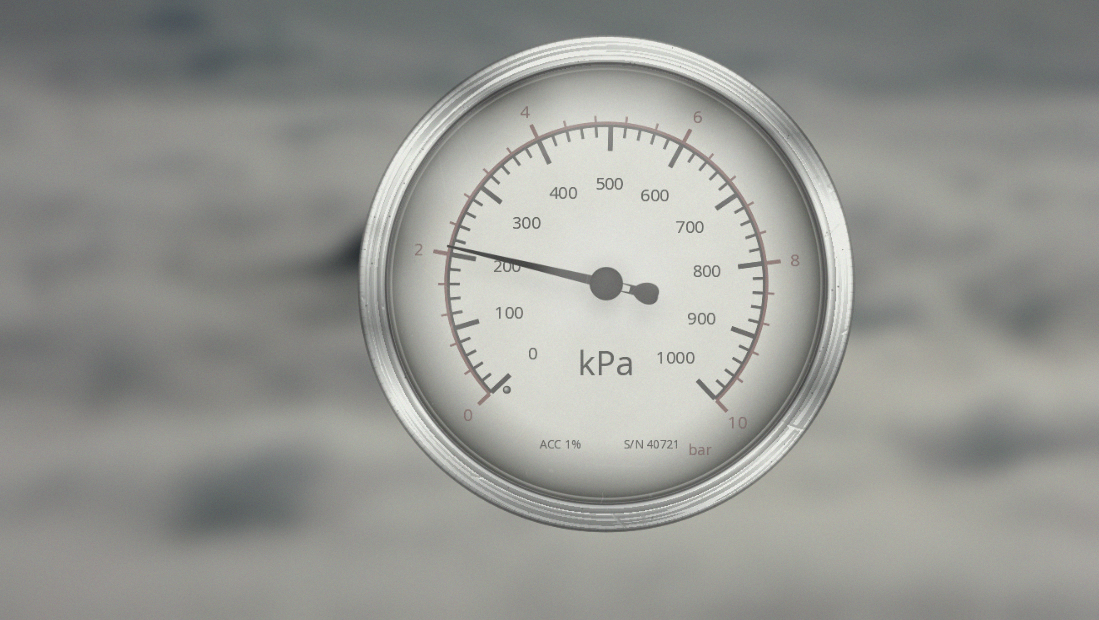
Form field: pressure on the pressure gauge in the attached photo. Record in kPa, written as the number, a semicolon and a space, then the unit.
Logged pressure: 210; kPa
